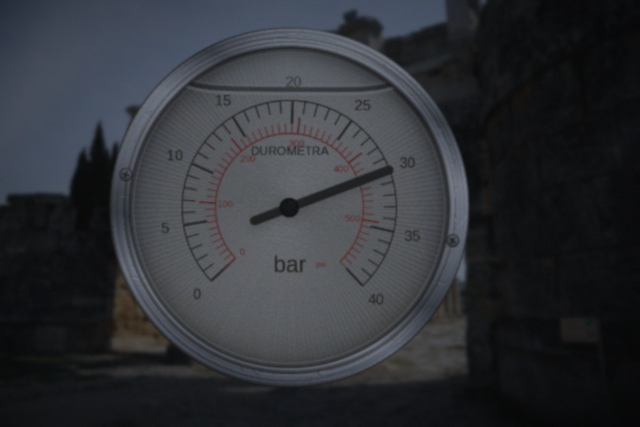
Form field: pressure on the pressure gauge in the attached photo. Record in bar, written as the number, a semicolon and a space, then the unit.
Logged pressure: 30; bar
